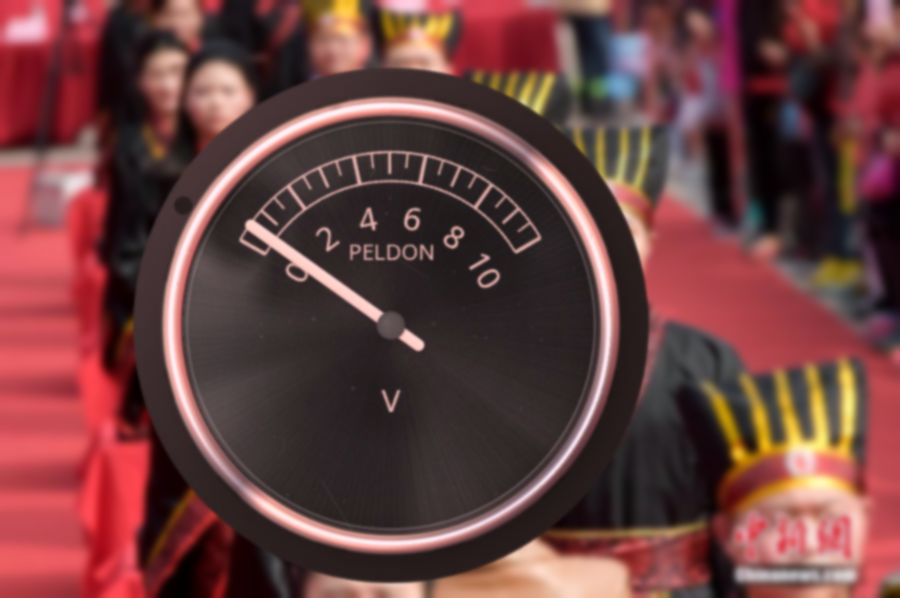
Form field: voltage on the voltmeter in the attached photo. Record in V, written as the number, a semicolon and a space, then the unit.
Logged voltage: 0.5; V
